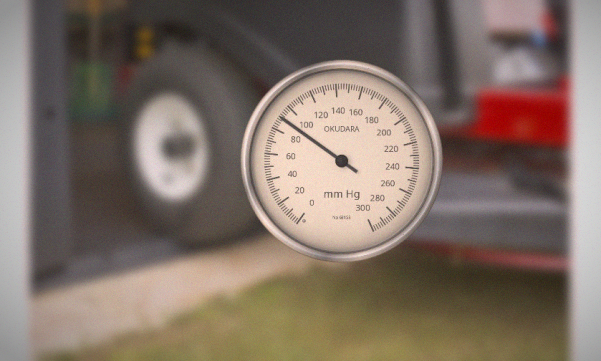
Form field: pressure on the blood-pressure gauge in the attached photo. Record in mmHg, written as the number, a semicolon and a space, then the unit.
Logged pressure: 90; mmHg
